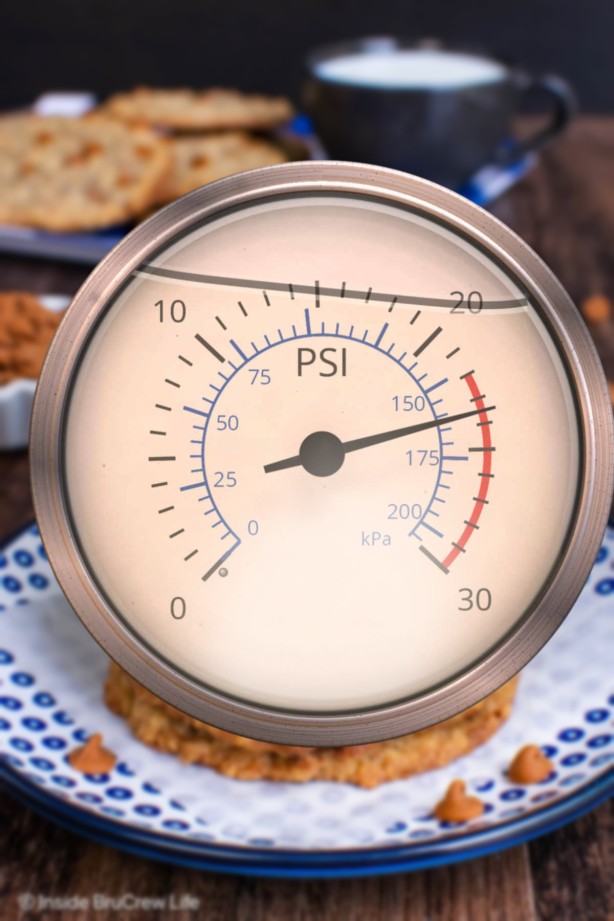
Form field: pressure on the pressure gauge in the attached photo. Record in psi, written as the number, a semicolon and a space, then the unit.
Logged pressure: 23.5; psi
